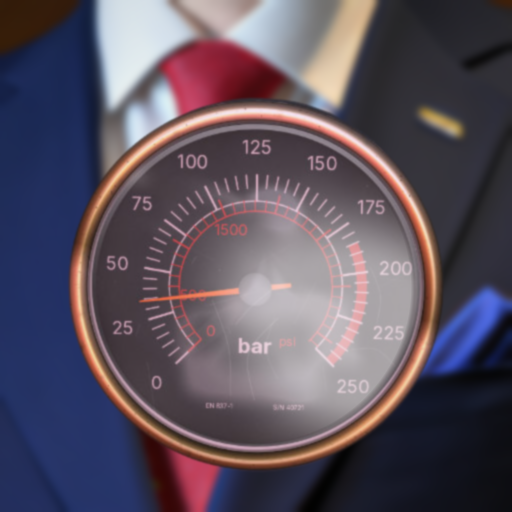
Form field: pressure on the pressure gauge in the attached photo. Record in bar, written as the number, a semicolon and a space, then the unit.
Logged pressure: 35; bar
